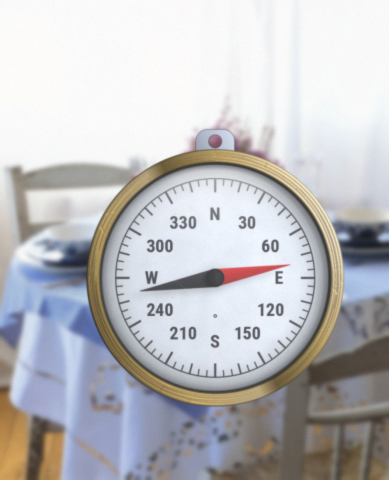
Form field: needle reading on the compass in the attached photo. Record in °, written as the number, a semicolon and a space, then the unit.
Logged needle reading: 80; °
